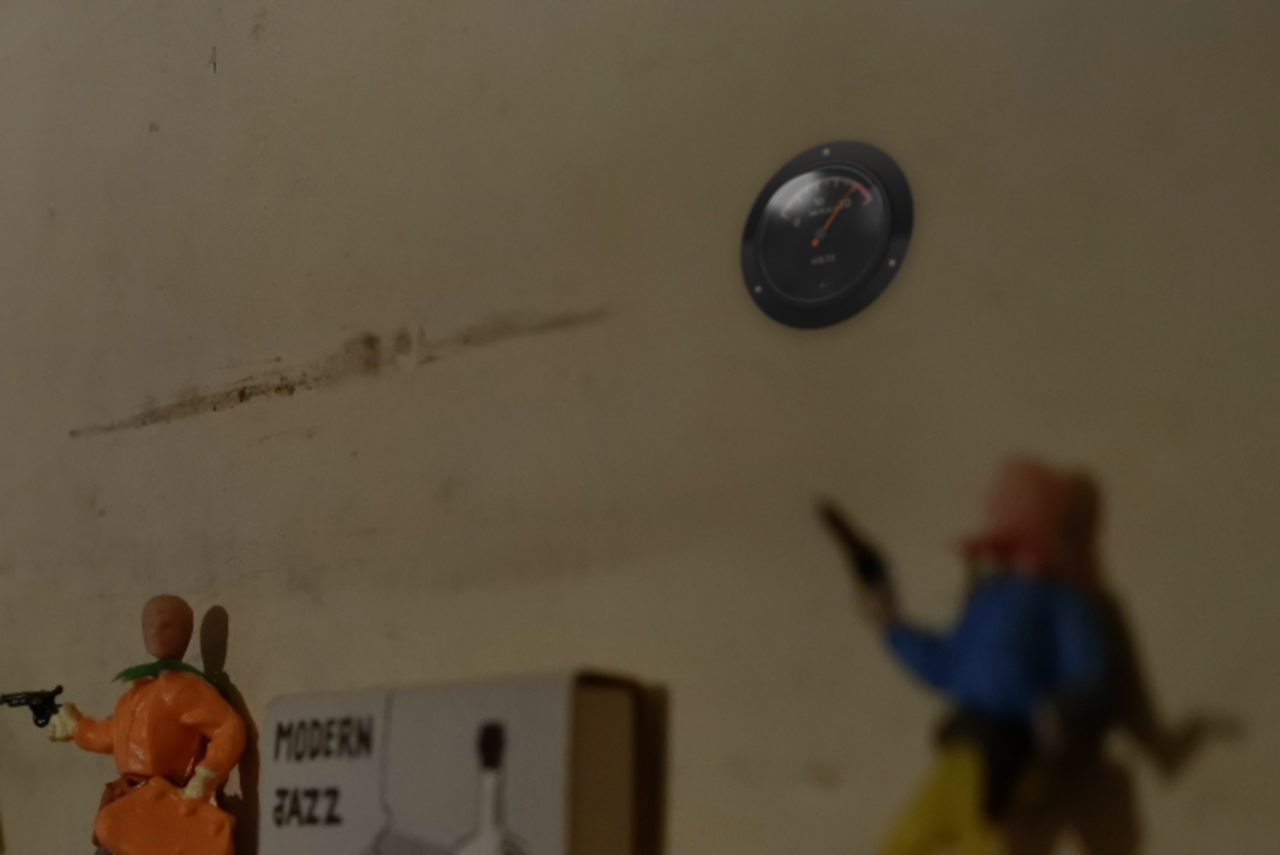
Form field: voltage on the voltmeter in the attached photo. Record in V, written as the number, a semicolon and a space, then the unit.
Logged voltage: 20; V
